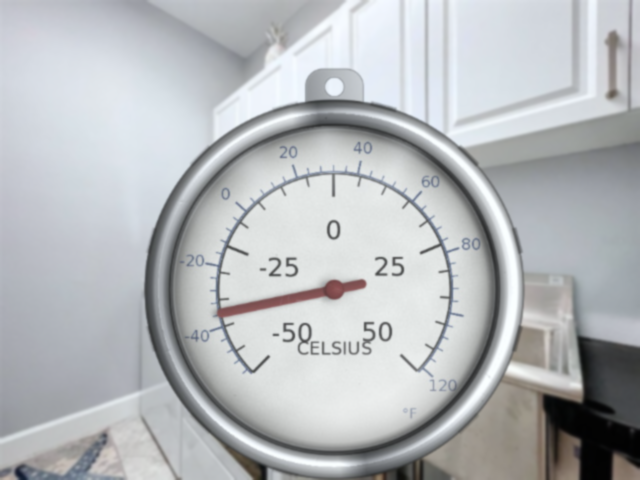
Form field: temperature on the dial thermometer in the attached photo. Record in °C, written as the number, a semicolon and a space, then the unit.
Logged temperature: -37.5; °C
